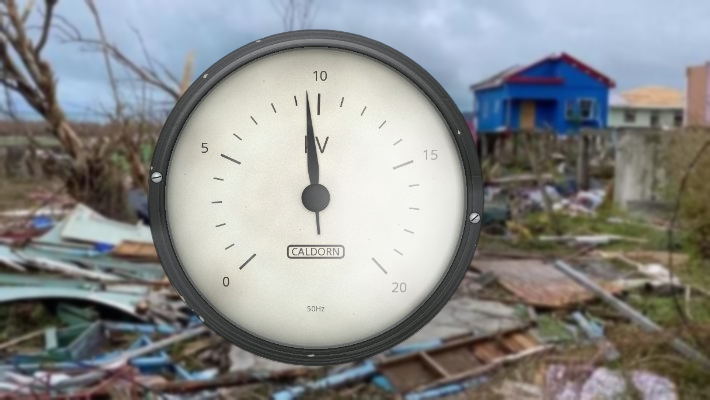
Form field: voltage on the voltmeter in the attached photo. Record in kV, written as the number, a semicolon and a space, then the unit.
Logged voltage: 9.5; kV
